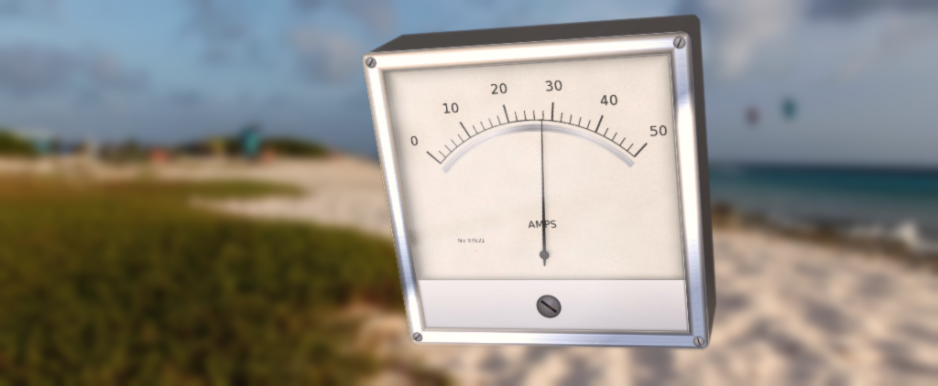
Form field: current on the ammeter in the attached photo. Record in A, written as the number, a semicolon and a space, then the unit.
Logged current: 28; A
